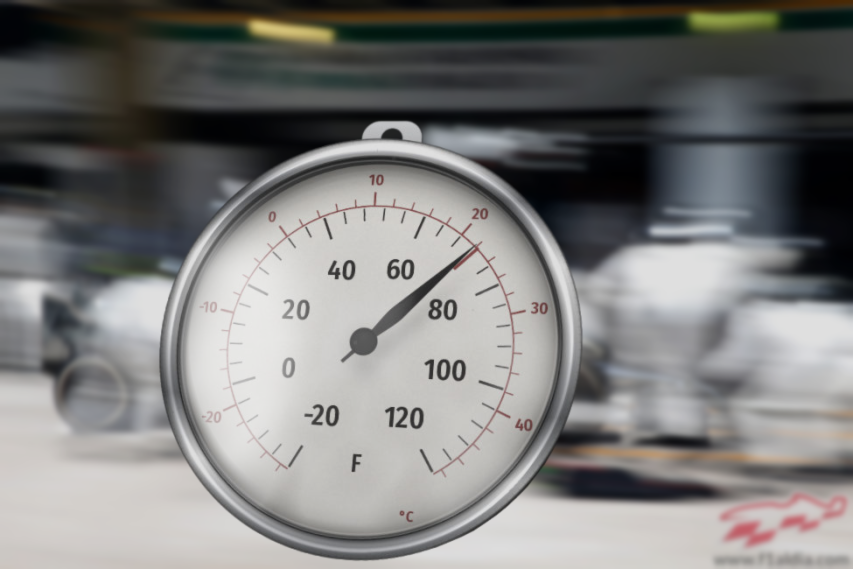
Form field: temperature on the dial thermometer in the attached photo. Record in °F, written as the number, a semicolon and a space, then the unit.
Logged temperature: 72; °F
